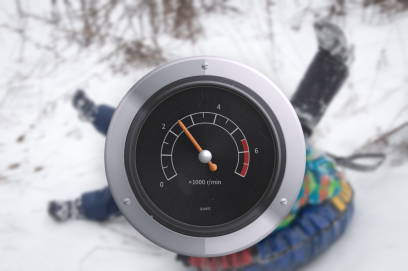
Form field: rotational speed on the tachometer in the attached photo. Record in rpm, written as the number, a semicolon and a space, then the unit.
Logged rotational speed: 2500; rpm
